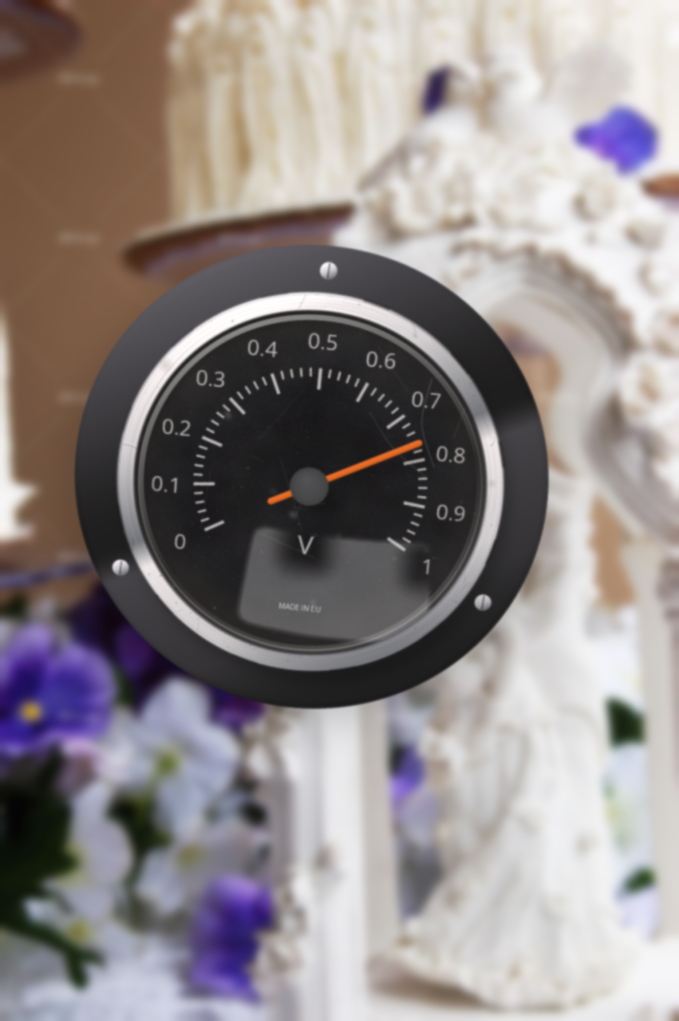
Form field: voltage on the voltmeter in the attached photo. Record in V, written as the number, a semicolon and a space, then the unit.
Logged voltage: 0.76; V
